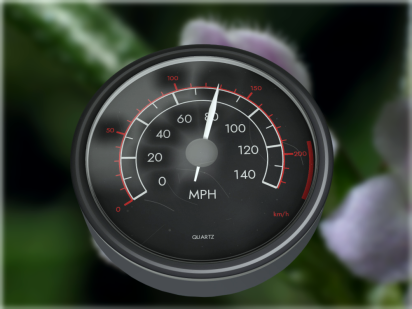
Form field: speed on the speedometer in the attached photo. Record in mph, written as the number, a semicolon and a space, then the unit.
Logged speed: 80; mph
